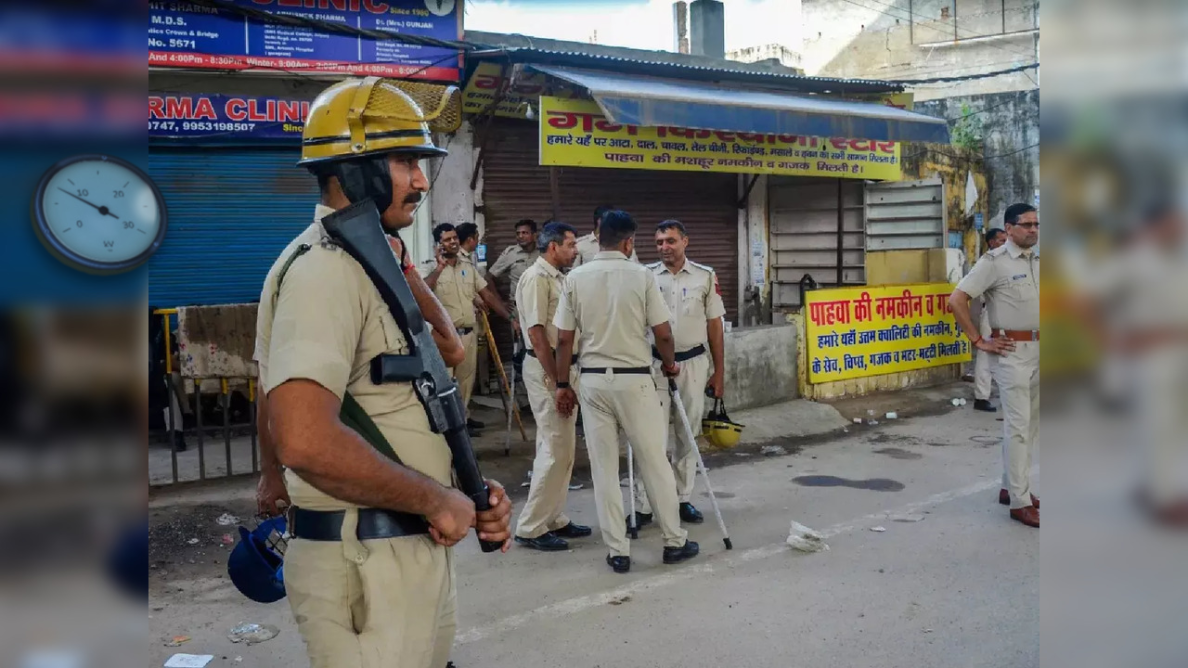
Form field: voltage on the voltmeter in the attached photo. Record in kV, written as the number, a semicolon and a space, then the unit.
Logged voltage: 7.5; kV
